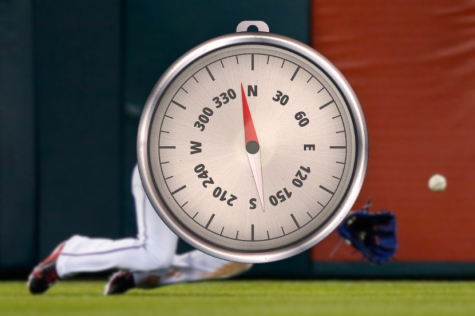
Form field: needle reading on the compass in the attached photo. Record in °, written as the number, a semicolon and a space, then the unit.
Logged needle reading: 350; °
